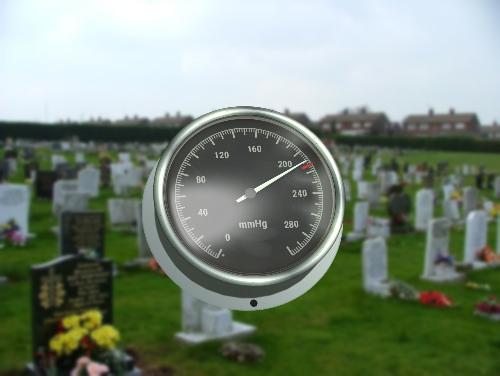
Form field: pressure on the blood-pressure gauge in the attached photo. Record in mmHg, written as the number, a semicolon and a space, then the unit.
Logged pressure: 210; mmHg
